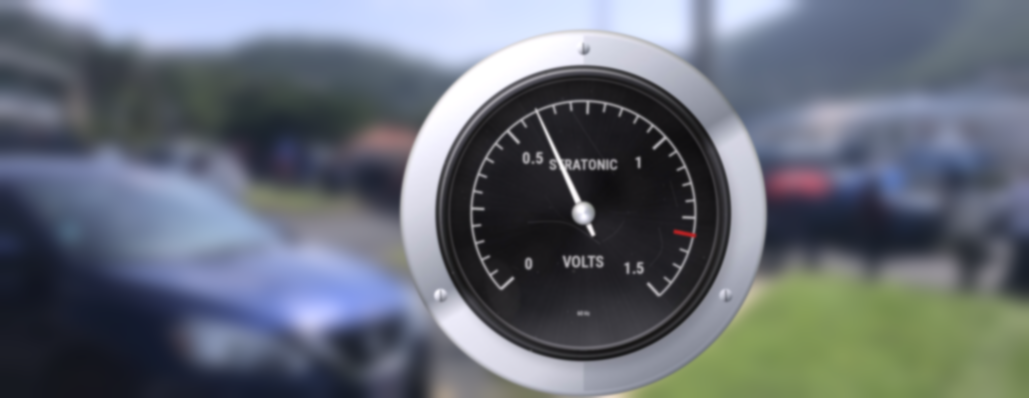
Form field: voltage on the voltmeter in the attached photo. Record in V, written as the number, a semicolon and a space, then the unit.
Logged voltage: 0.6; V
